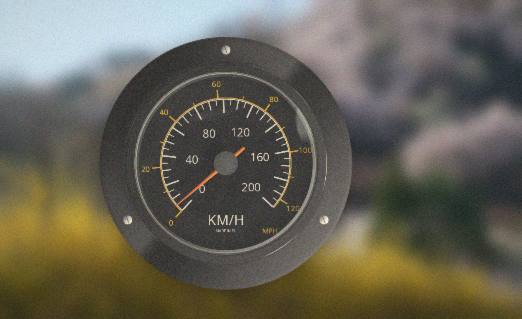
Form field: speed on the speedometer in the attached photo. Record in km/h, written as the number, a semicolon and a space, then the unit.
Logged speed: 5; km/h
